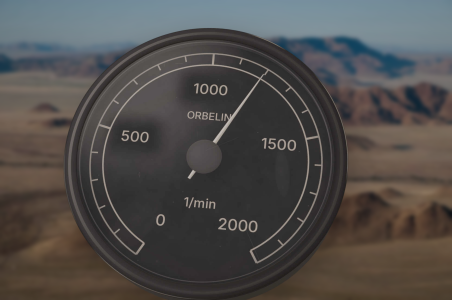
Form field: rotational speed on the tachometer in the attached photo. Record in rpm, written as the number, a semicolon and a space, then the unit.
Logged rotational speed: 1200; rpm
